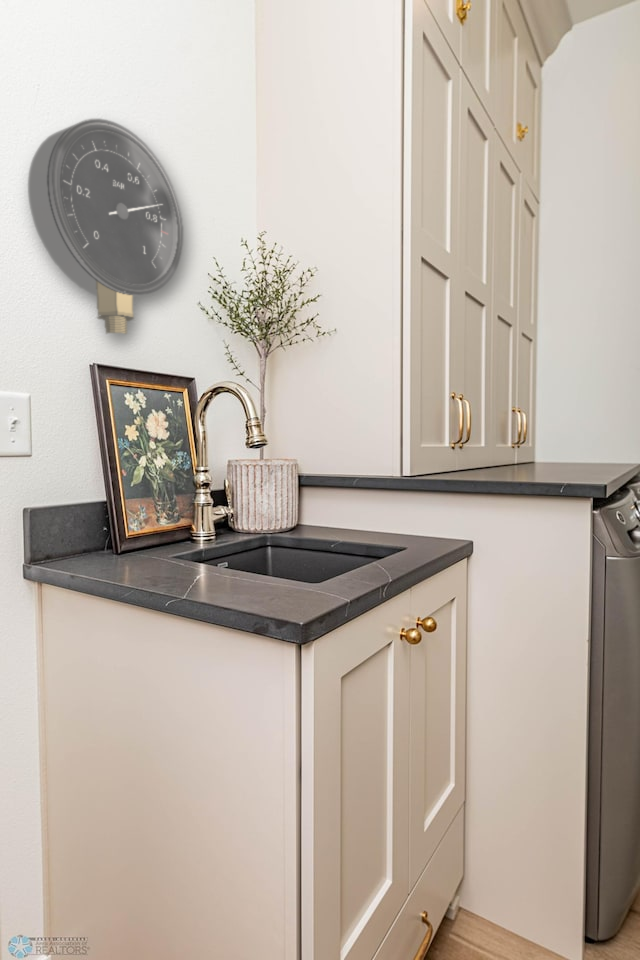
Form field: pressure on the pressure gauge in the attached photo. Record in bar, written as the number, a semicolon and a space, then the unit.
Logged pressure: 0.75; bar
